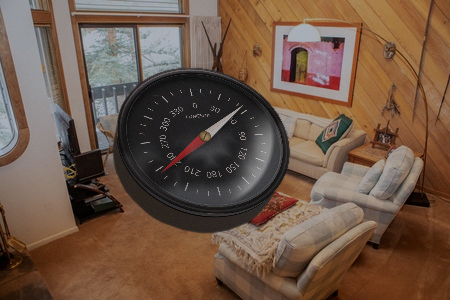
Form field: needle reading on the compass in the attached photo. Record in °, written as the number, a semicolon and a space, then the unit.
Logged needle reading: 235; °
